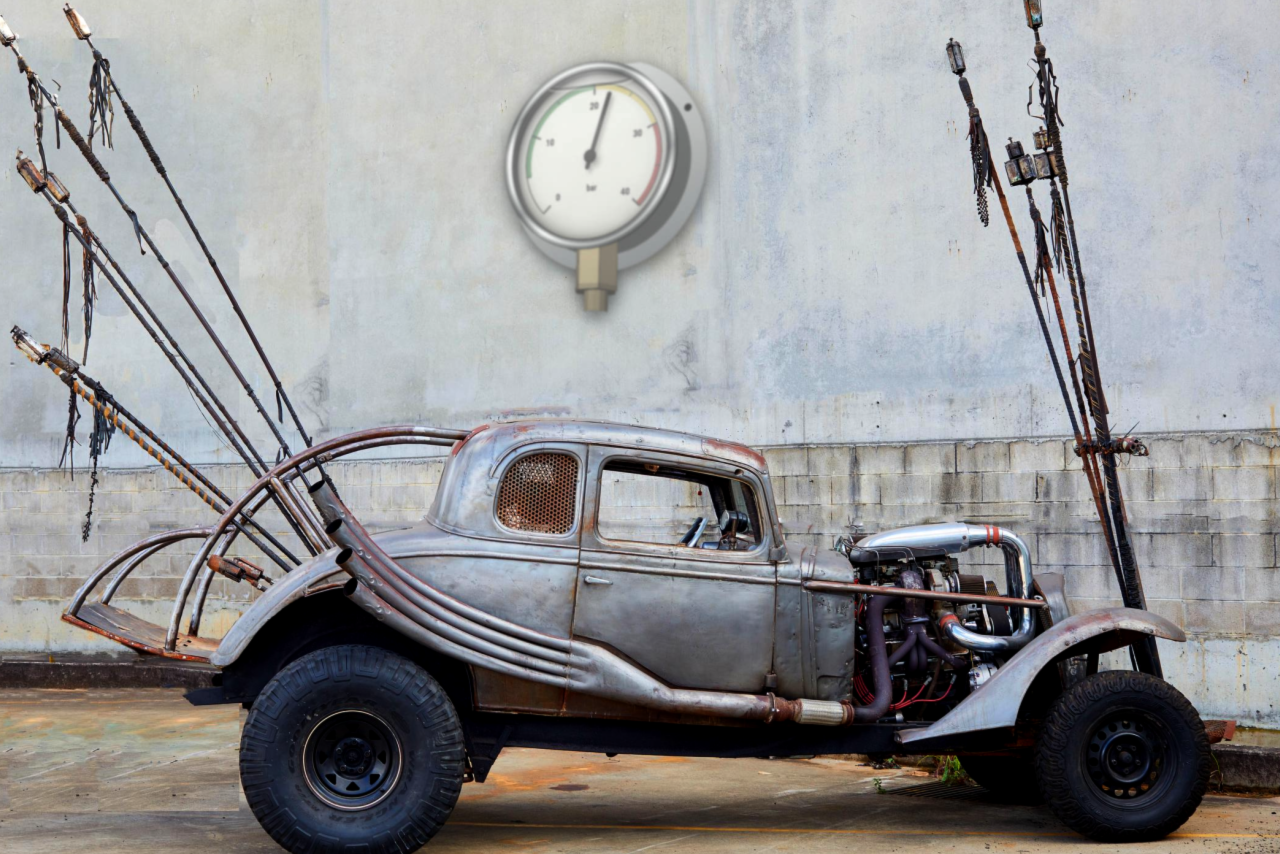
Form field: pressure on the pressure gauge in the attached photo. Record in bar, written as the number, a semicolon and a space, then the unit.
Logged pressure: 22.5; bar
